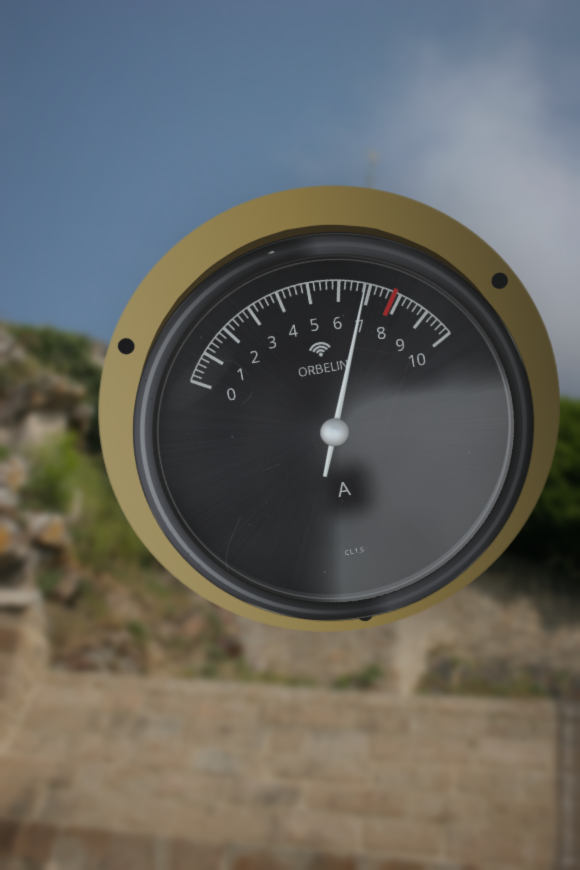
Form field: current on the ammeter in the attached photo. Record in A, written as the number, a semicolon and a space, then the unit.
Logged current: 6.8; A
